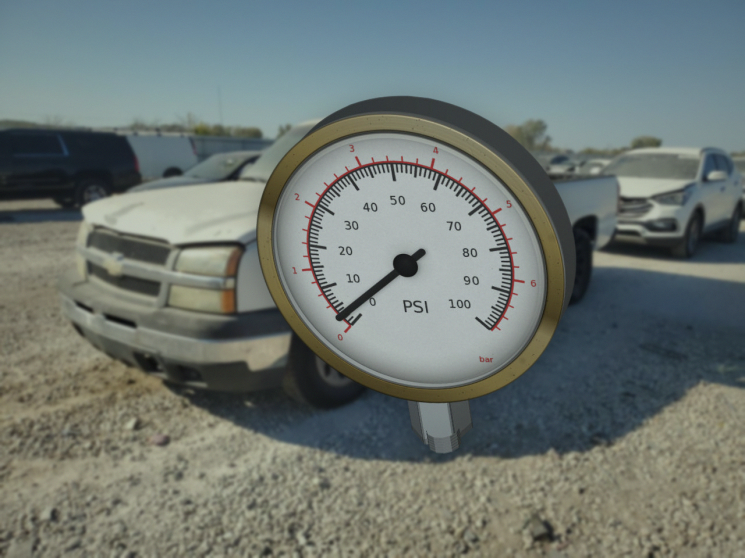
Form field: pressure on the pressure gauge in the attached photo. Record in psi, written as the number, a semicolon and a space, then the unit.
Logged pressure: 3; psi
